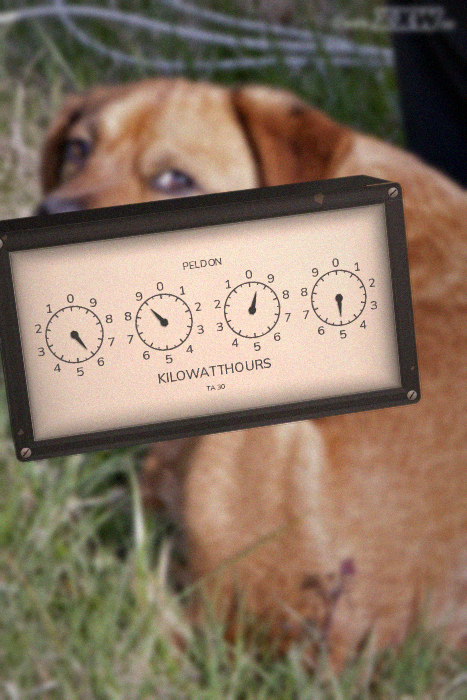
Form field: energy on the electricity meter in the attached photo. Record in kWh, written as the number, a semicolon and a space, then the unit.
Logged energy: 5895; kWh
